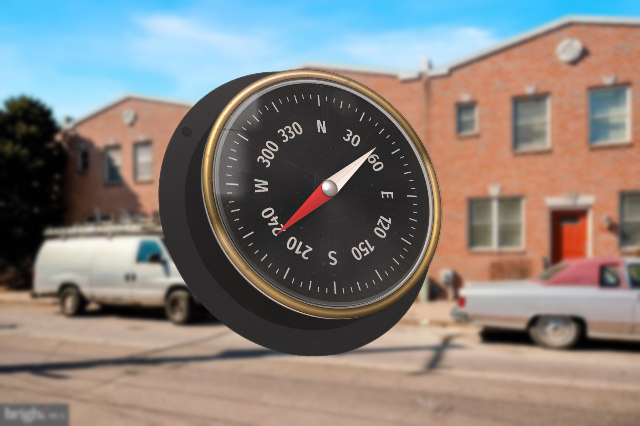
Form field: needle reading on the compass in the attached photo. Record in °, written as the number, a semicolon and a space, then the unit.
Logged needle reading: 230; °
